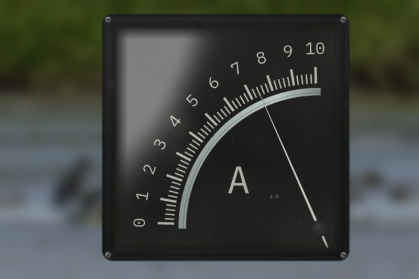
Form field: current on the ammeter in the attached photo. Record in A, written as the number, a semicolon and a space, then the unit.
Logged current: 7.4; A
